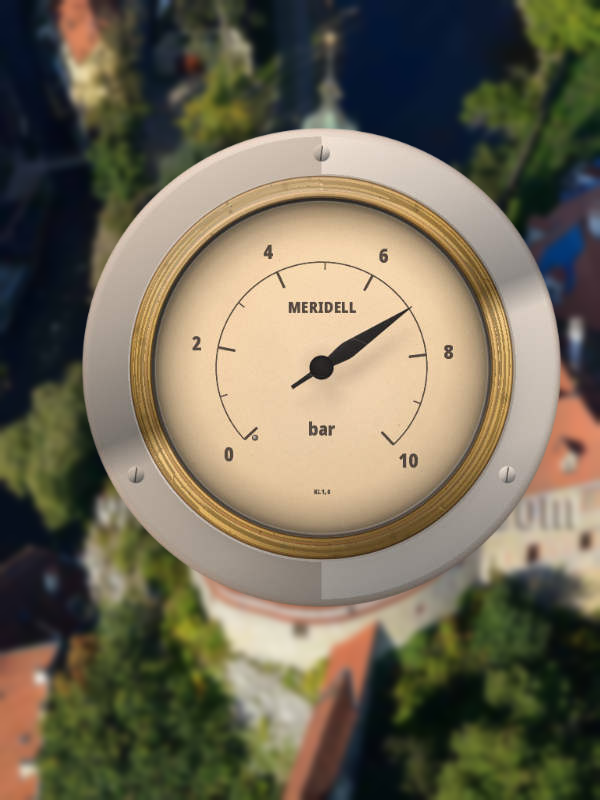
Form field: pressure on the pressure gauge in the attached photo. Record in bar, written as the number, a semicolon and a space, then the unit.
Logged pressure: 7; bar
